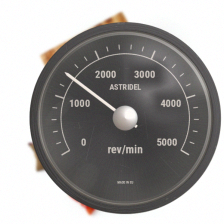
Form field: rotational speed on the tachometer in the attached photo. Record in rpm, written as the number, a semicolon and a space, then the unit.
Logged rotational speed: 1400; rpm
